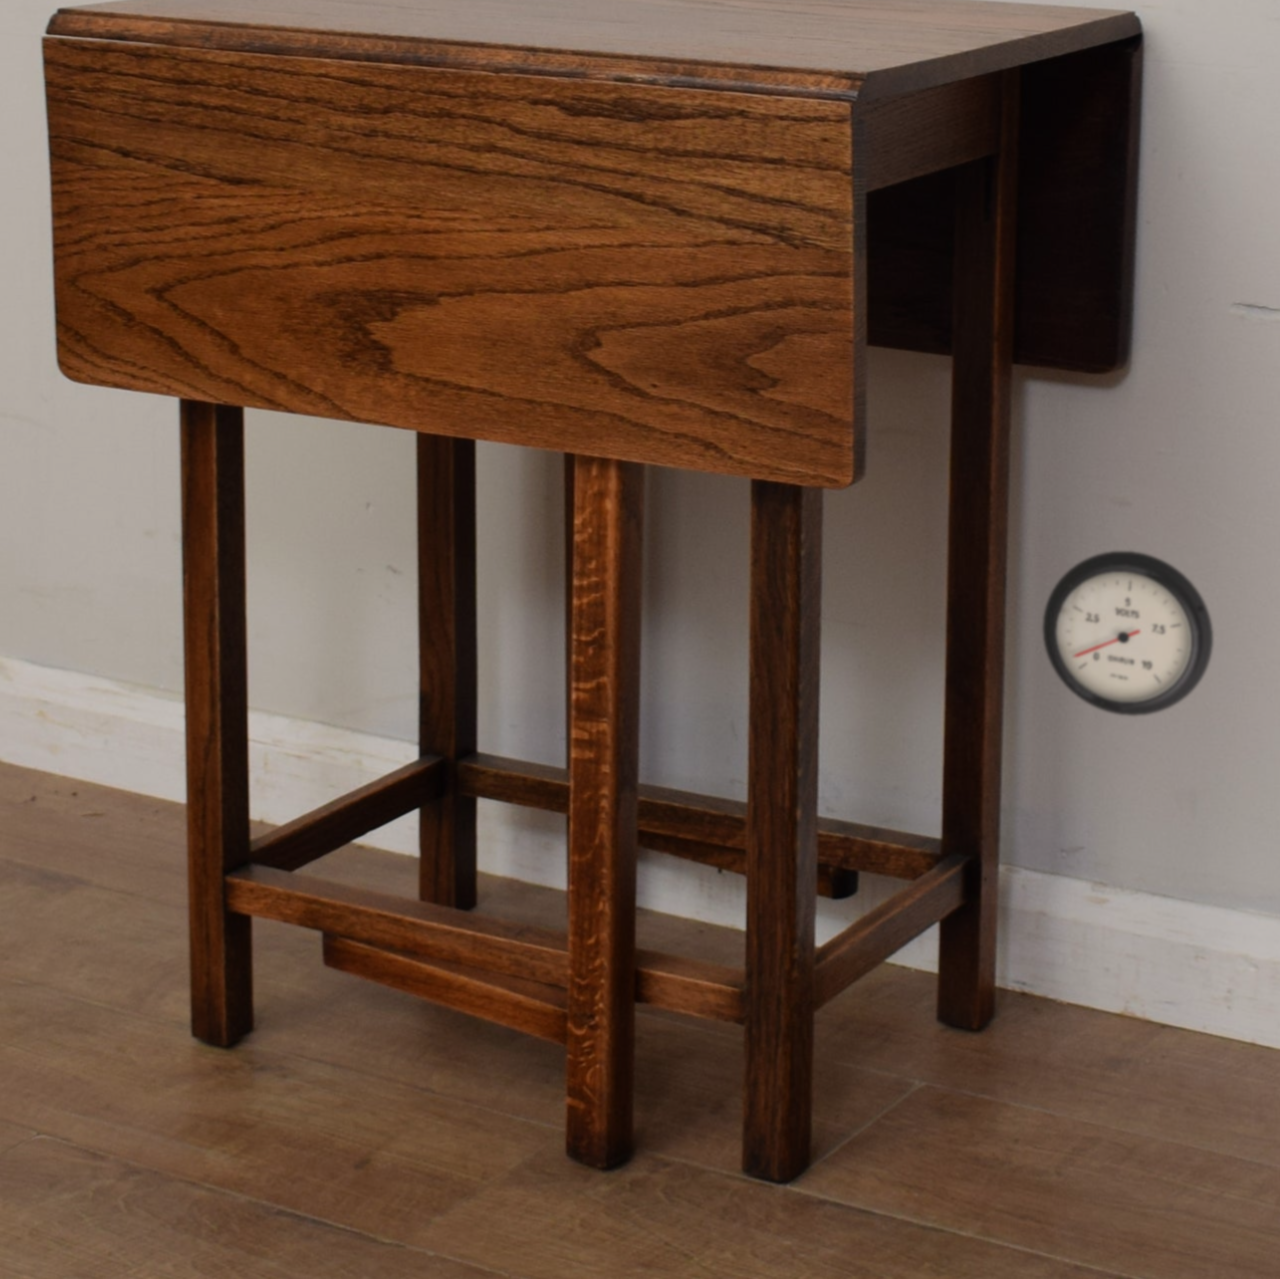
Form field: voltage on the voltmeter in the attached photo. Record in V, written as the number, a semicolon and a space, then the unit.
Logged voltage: 0.5; V
